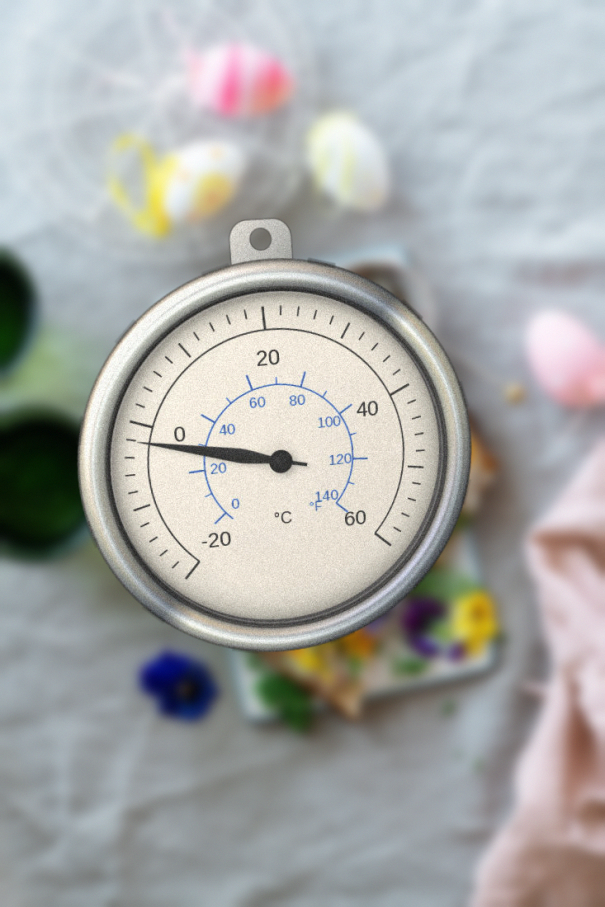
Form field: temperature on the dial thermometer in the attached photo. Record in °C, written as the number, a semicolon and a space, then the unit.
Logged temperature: -2; °C
